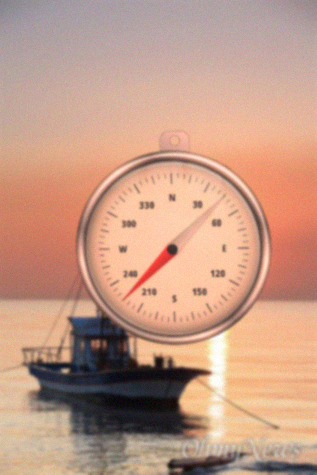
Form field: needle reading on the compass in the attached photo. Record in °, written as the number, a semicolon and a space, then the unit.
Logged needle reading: 225; °
